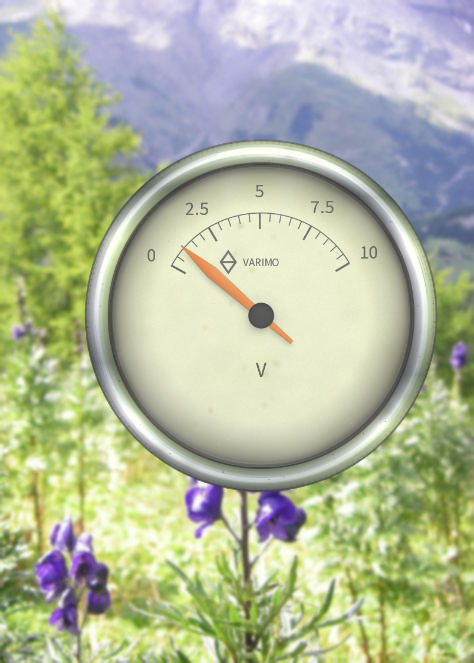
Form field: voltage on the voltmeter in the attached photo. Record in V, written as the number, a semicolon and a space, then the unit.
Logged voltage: 1; V
